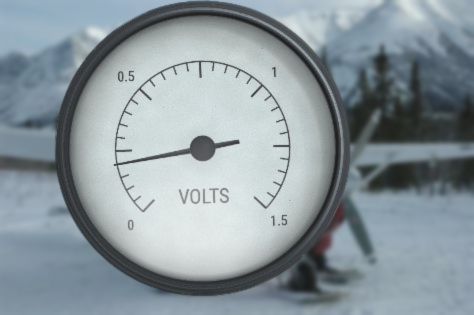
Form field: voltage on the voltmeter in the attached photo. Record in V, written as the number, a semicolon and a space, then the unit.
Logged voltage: 0.2; V
